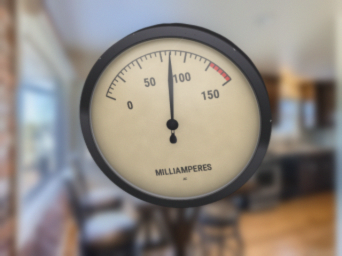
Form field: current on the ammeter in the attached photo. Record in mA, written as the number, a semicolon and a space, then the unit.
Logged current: 85; mA
